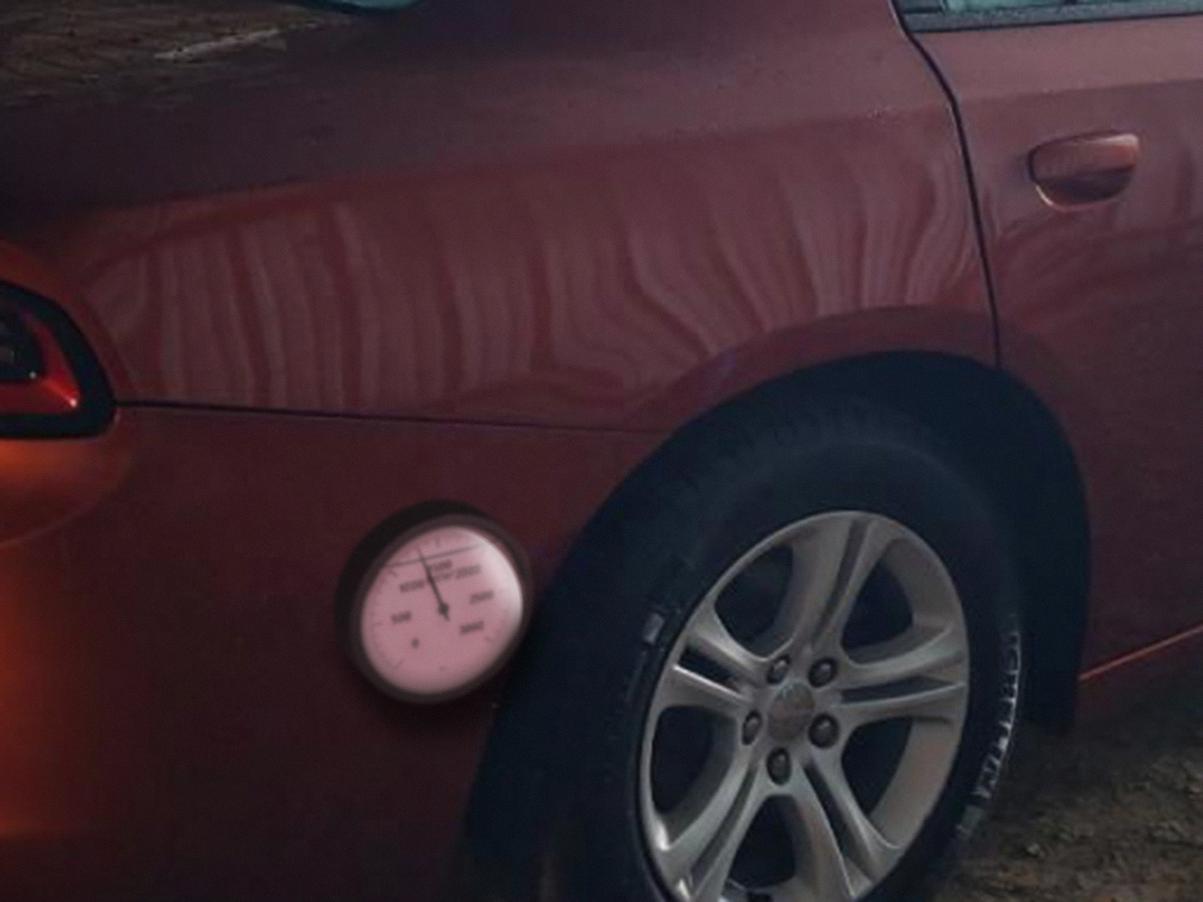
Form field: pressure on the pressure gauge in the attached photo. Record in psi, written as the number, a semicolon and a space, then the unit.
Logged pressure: 1300; psi
